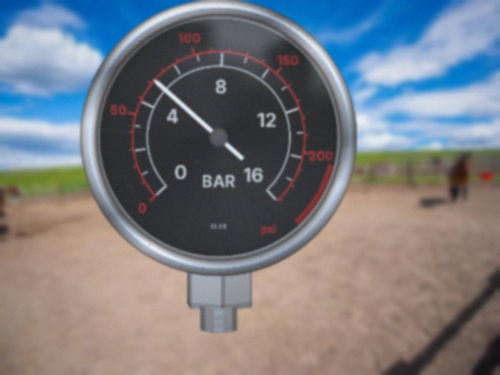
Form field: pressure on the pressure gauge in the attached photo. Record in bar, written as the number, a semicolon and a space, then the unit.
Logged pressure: 5; bar
